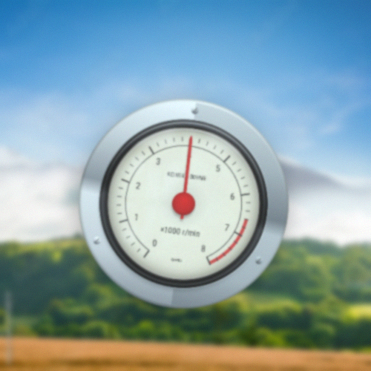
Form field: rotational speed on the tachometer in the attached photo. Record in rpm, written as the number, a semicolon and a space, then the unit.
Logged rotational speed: 4000; rpm
